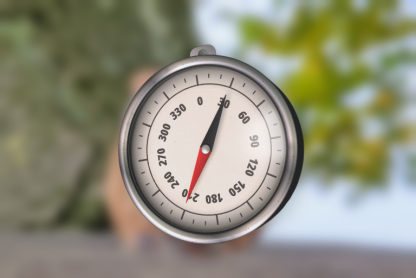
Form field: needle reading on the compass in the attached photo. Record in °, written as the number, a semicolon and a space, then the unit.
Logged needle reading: 210; °
